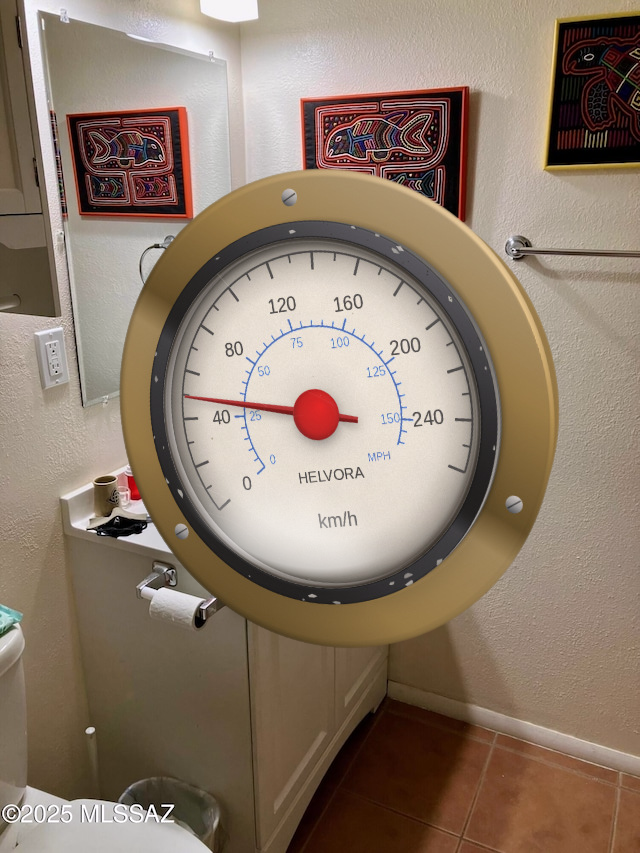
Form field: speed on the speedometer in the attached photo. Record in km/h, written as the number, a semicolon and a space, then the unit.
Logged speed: 50; km/h
